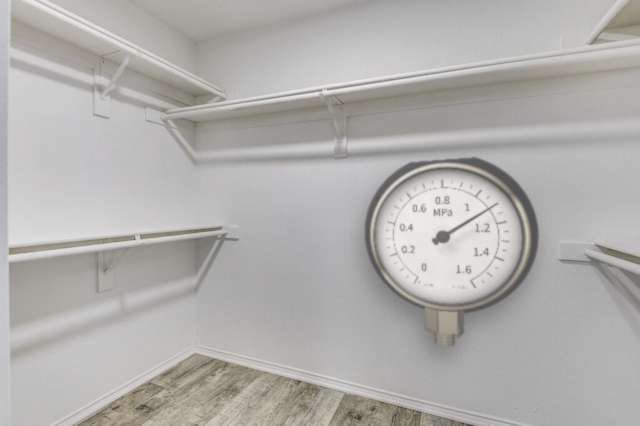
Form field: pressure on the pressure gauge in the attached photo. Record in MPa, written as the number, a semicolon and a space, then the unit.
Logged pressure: 1.1; MPa
